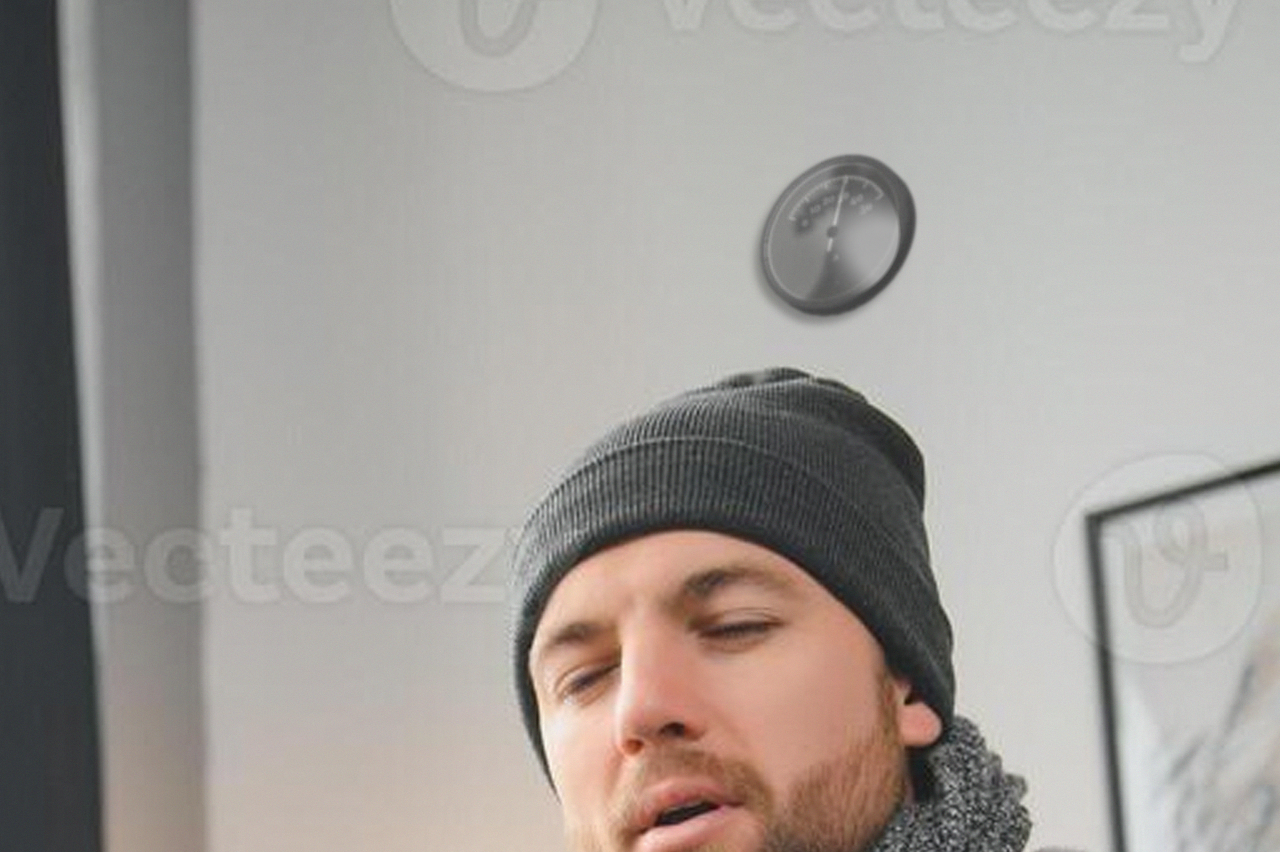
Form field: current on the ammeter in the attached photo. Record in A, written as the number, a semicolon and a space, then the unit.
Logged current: 30; A
